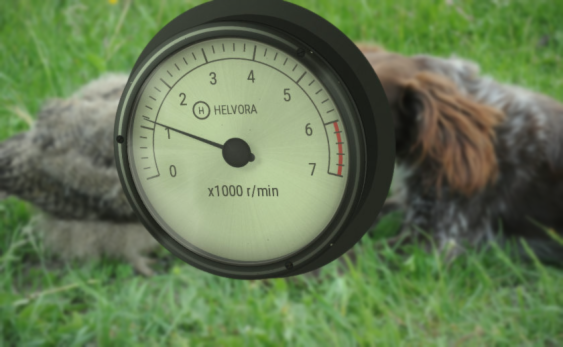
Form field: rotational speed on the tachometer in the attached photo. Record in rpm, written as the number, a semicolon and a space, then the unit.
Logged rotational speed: 1200; rpm
